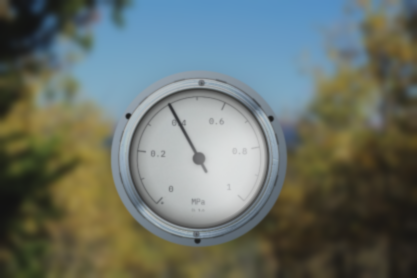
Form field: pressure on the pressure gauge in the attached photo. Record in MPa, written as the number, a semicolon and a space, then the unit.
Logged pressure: 0.4; MPa
